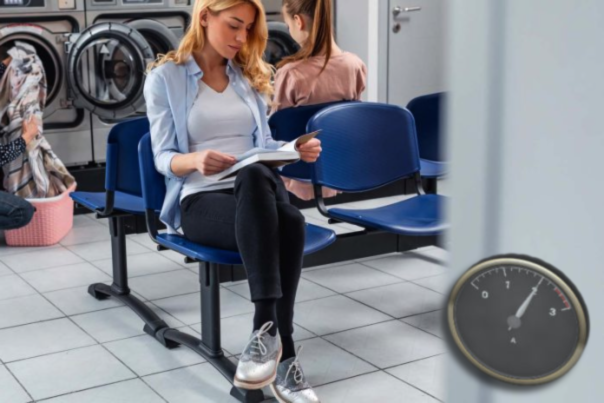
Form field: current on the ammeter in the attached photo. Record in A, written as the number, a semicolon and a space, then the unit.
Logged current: 2; A
